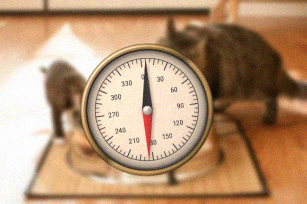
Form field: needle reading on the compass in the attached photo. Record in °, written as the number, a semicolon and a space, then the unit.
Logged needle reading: 185; °
